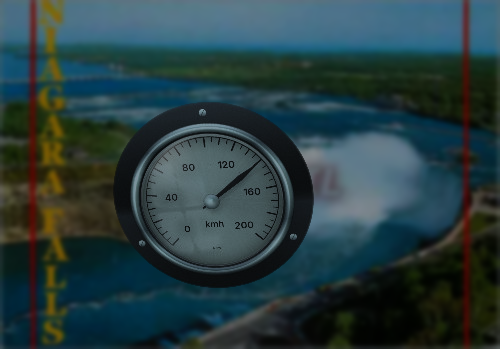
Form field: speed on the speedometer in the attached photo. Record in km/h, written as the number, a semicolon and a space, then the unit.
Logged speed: 140; km/h
